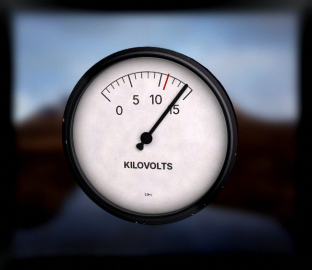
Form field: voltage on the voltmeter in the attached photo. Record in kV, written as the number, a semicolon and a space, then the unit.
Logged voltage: 14; kV
